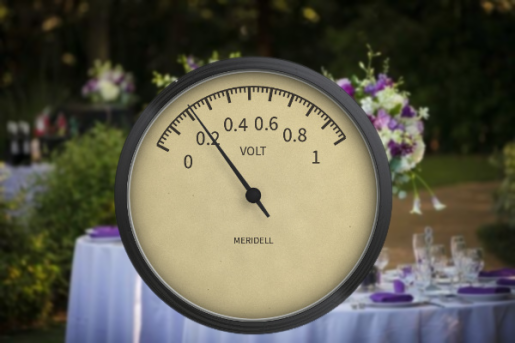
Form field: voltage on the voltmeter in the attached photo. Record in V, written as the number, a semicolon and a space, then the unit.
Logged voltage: 0.22; V
